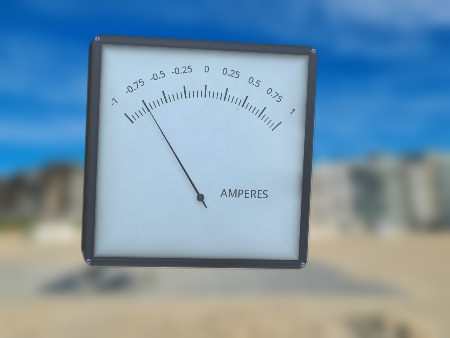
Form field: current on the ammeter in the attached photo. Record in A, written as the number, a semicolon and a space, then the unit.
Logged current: -0.75; A
